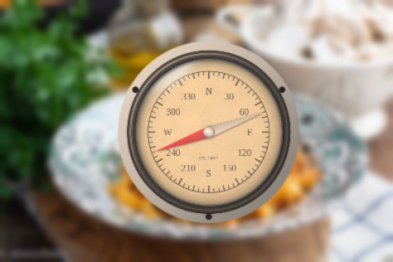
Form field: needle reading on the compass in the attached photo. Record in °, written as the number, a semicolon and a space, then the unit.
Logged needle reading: 250; °
